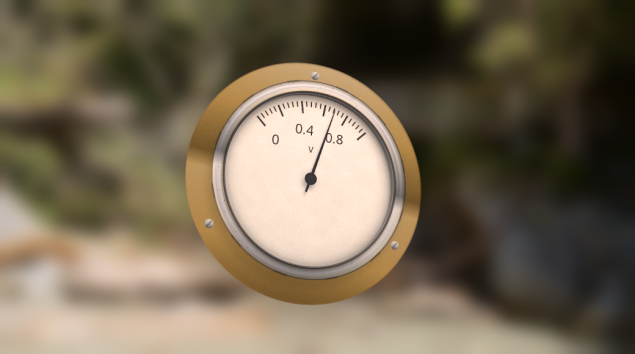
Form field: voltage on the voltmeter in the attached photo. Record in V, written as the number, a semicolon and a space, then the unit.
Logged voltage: 0.68; V
